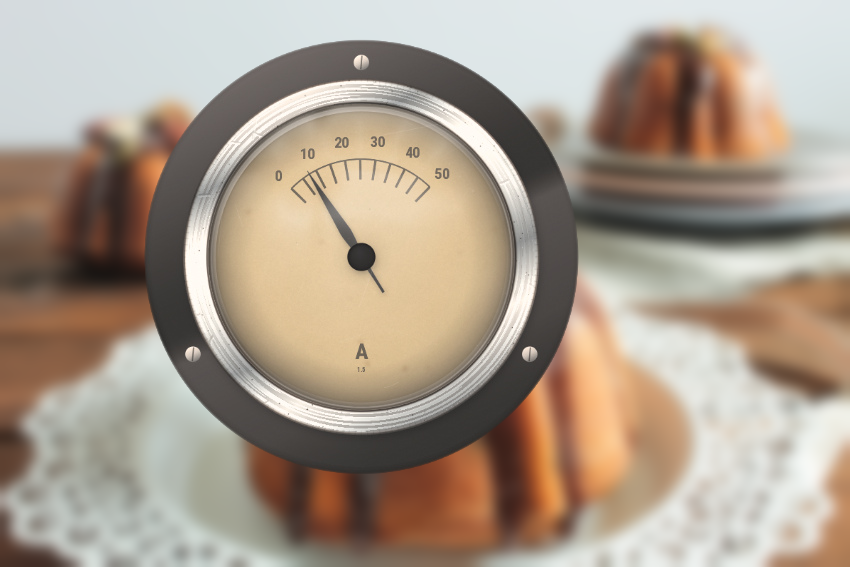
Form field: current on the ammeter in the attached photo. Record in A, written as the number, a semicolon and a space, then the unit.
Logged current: 7.5; A
